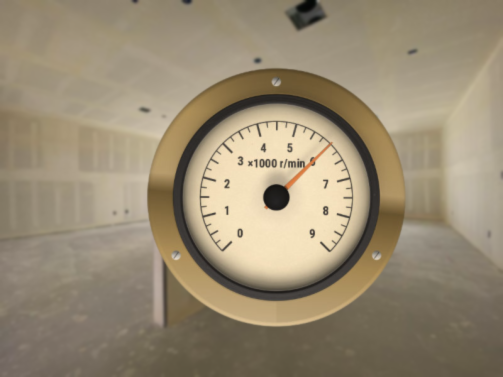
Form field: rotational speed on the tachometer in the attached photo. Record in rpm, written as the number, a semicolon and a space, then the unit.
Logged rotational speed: 6000; rpm
